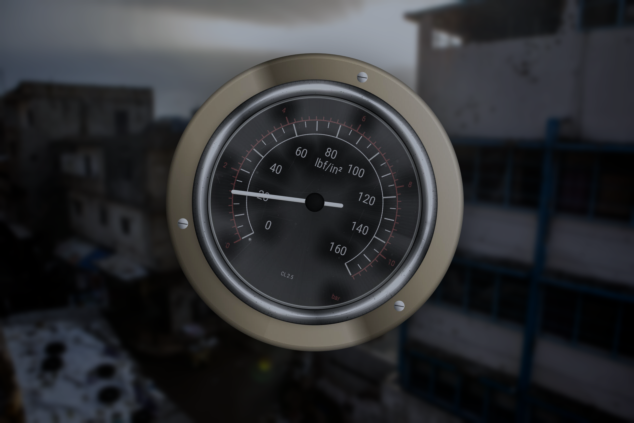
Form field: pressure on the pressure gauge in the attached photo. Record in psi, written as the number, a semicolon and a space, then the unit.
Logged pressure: 20; psi
